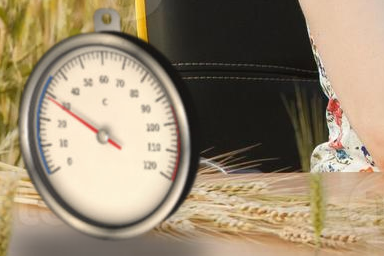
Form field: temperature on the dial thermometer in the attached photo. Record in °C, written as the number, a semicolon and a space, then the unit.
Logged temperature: 30; °C
